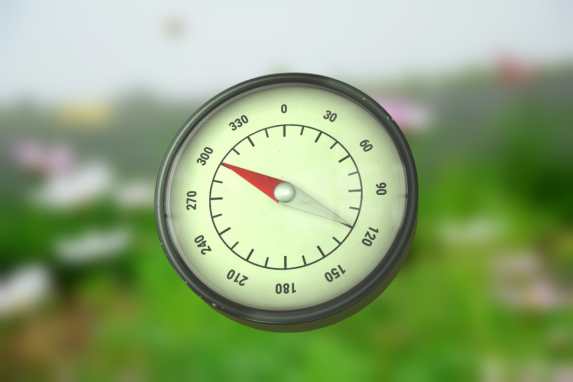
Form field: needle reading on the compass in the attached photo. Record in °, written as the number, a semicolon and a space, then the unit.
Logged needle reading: 300; °
